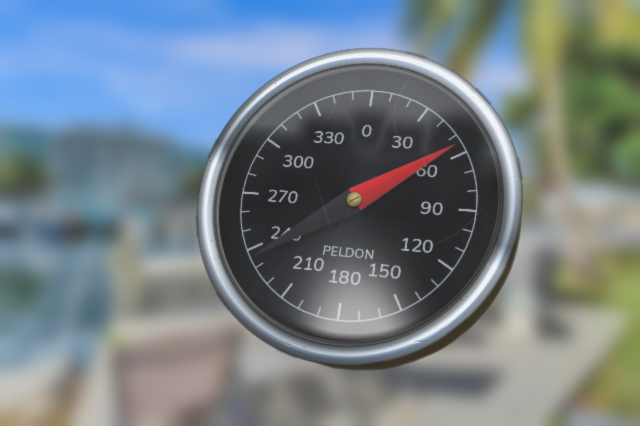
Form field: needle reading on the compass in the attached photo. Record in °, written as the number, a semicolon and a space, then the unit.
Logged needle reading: 55; °
